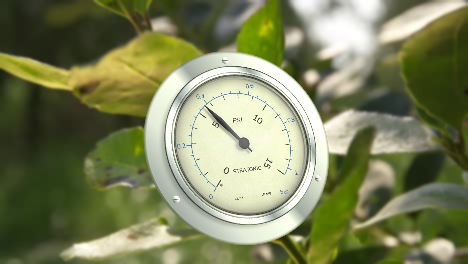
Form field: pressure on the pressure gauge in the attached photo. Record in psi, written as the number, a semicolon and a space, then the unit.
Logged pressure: 5.5; psi
